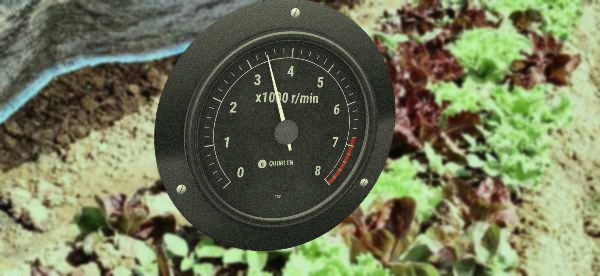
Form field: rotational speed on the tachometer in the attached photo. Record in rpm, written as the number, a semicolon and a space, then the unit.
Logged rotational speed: 3400; rpm
